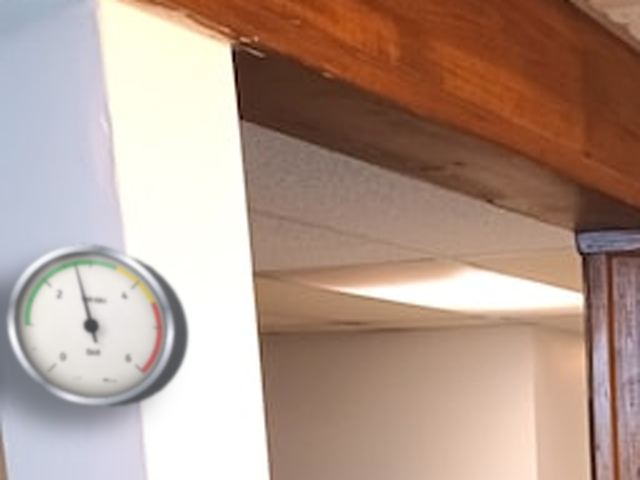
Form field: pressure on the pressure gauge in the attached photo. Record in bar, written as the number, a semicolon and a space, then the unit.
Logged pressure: 2.75; bar
